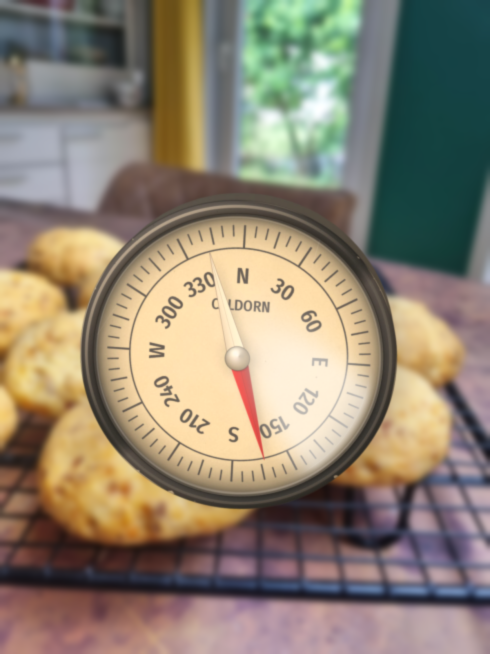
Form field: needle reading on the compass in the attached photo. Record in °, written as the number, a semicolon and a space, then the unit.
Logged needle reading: 162.5; °
